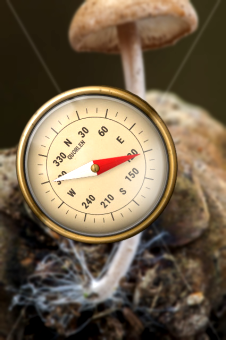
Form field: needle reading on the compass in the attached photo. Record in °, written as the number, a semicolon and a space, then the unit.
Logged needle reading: 120; °
